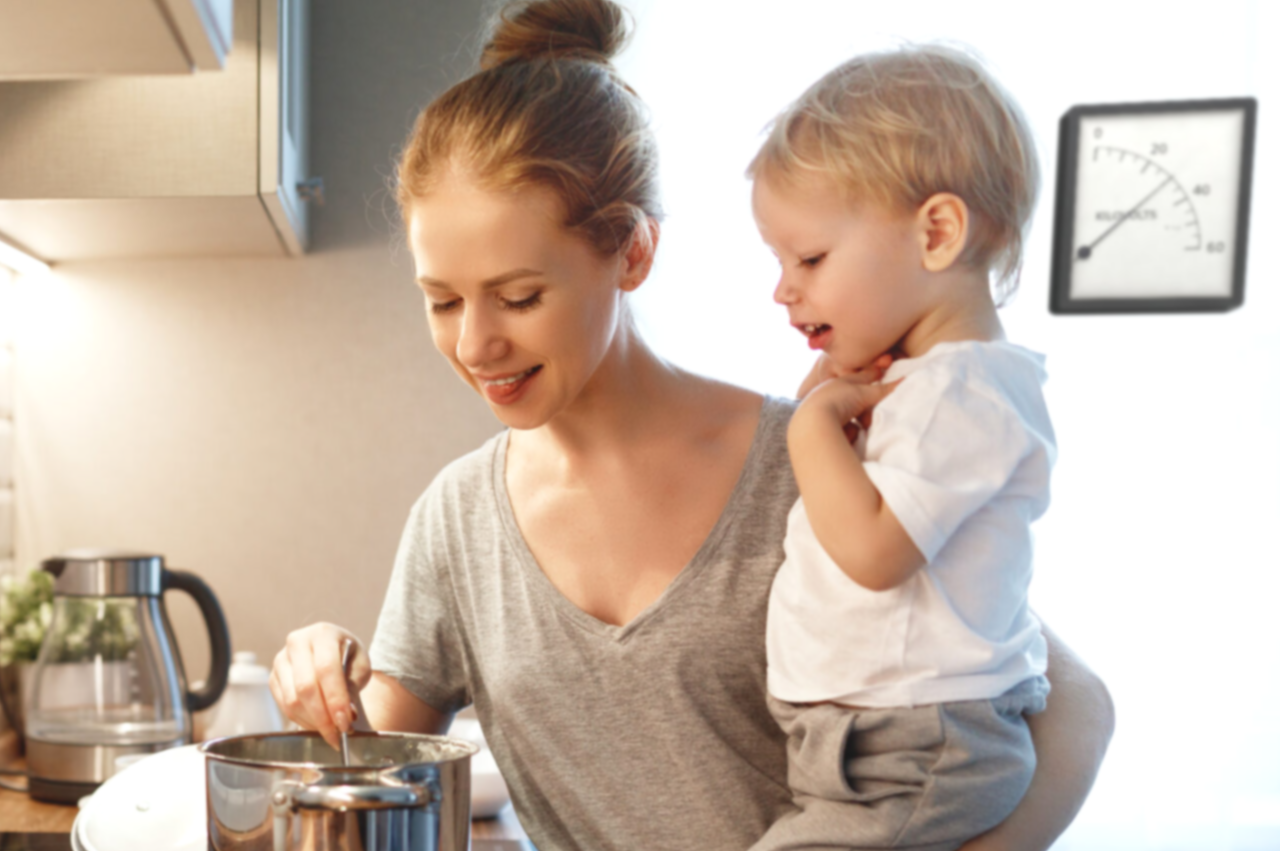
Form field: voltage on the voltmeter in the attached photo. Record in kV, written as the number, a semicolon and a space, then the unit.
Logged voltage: 30; kV
